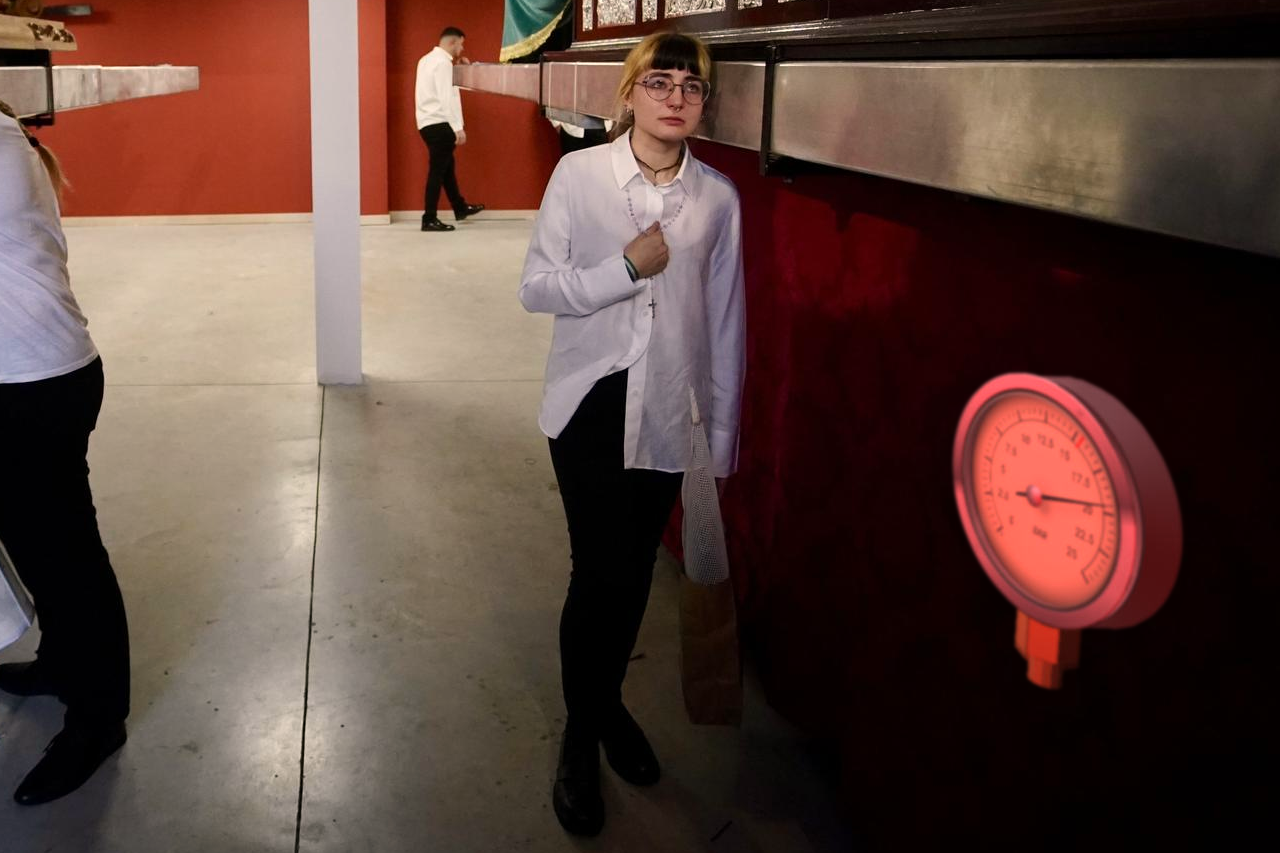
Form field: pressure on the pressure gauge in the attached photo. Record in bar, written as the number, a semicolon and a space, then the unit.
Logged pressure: 19.5; bar
